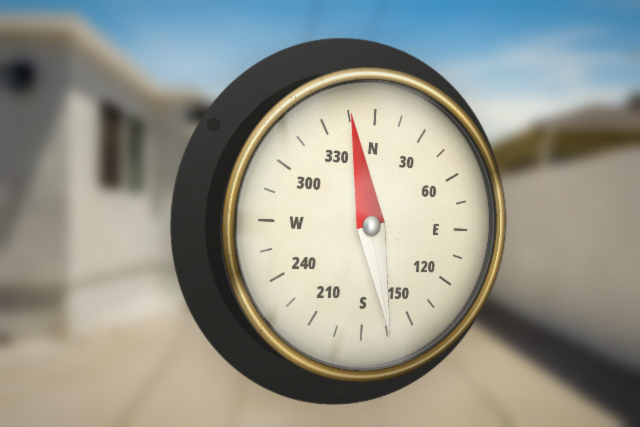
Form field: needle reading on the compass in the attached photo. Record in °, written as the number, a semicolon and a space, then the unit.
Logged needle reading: 345; °
